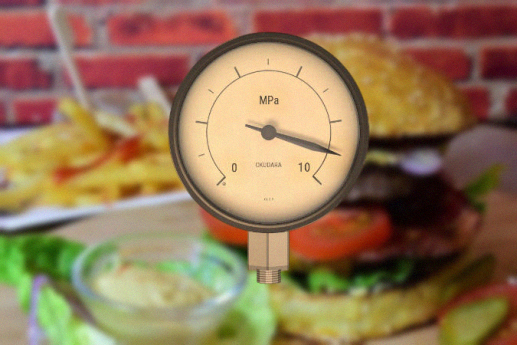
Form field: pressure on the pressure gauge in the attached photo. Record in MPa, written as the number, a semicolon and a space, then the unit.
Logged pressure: 9; MPa
